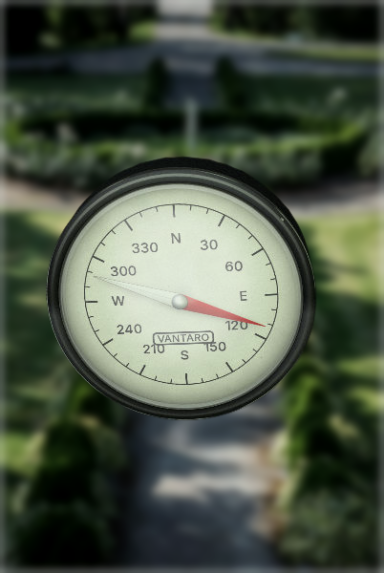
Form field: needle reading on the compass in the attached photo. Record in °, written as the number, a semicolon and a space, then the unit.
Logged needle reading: 110; °
